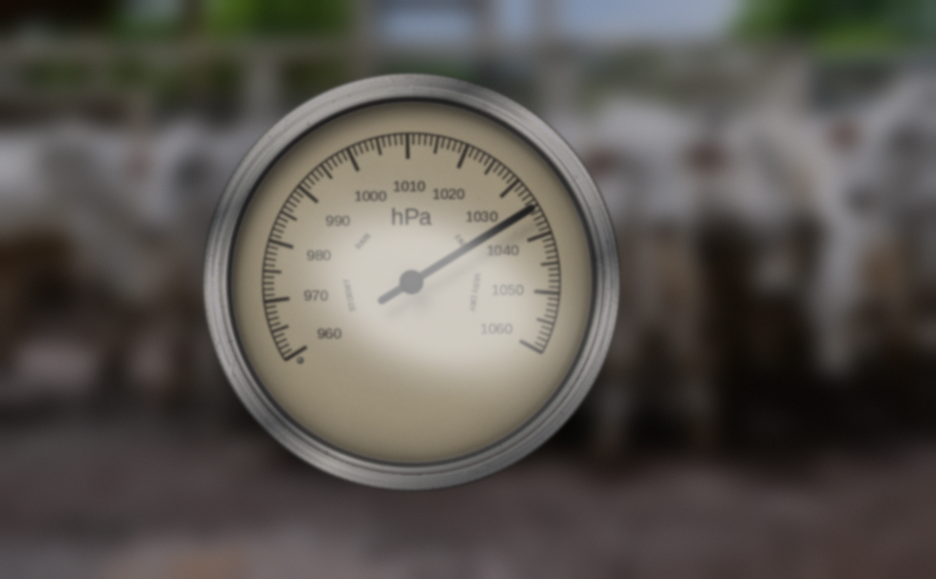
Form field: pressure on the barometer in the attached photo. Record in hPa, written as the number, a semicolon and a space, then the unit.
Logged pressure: 1035; hPa
